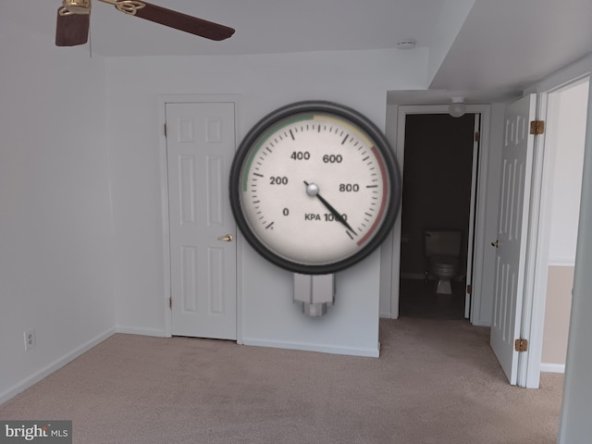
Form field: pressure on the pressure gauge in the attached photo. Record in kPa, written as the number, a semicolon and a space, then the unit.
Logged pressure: 980; kPa
